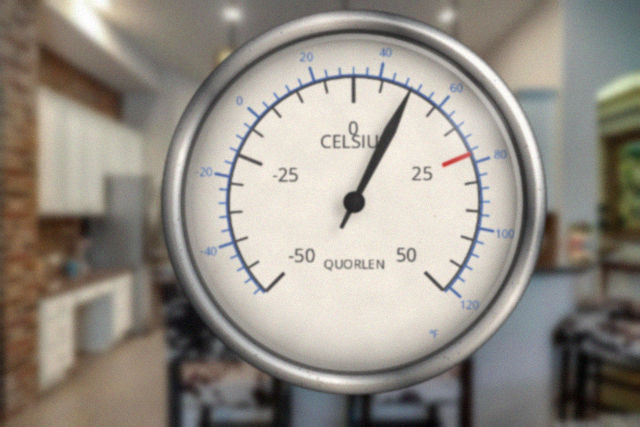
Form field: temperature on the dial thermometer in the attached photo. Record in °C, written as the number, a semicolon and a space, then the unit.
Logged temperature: 10; °C
